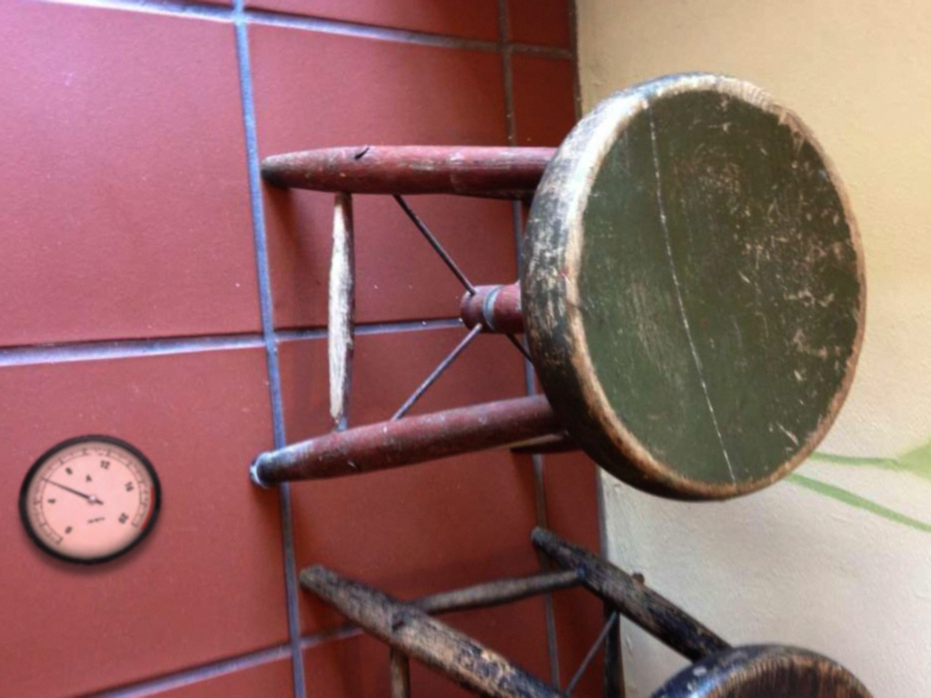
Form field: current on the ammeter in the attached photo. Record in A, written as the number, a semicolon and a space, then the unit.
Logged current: 6; A
